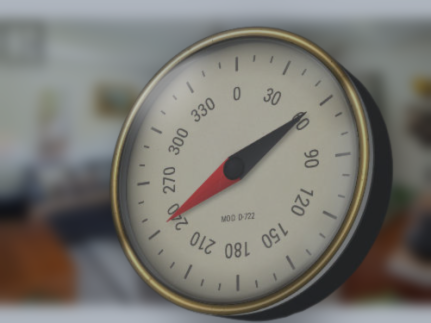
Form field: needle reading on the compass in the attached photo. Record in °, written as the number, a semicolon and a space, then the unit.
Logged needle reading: 240; °
